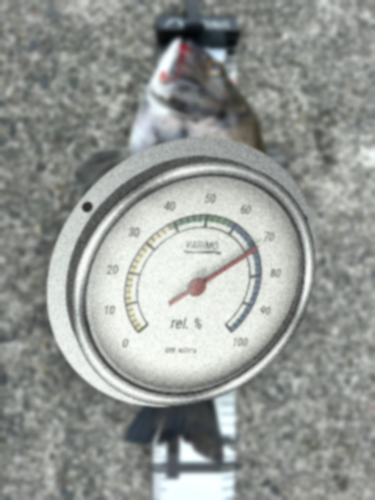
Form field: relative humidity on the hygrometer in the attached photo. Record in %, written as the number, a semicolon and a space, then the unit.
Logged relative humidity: 70; %
